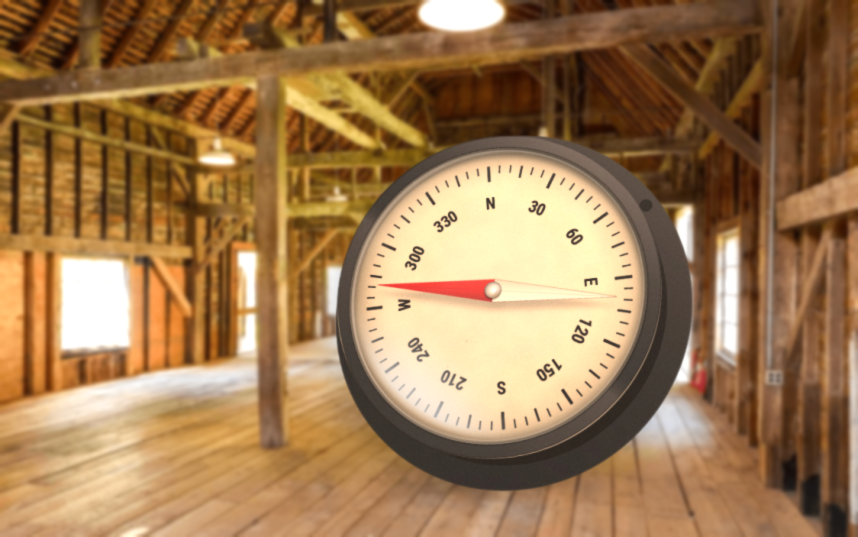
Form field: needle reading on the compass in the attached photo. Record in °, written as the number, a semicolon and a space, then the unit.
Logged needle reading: 280; °
